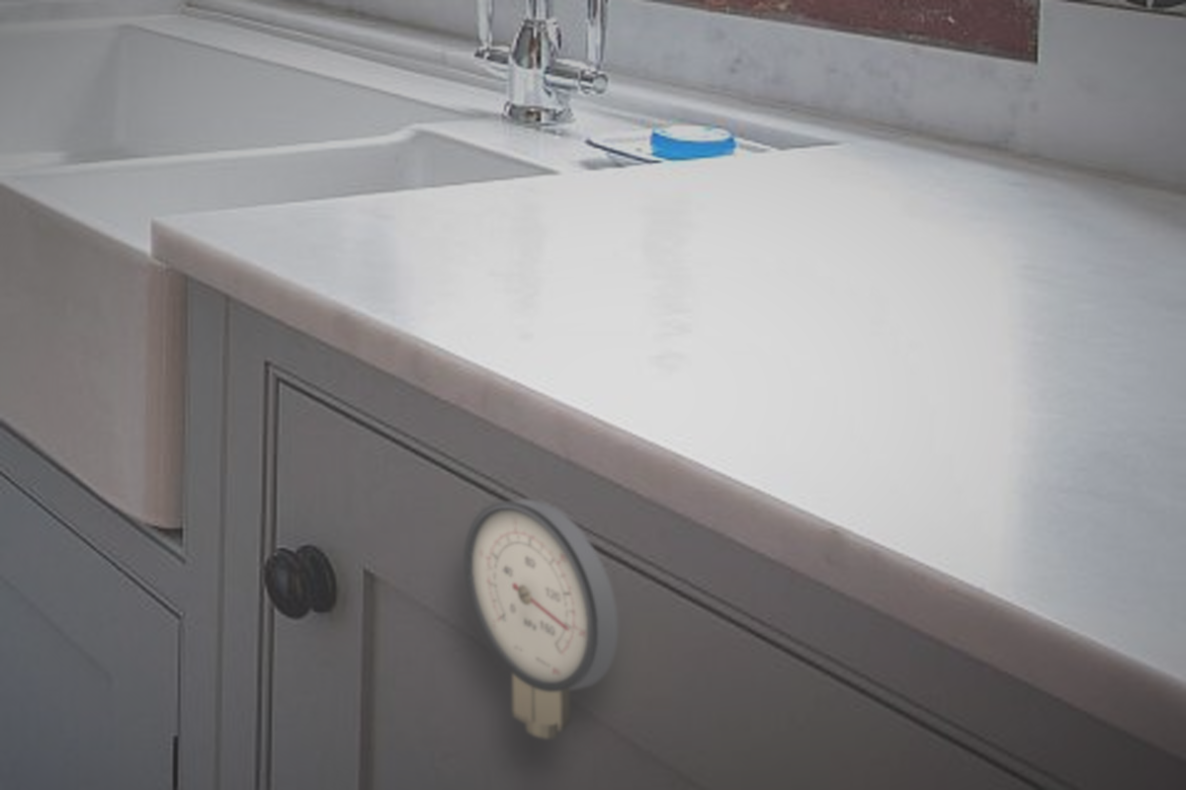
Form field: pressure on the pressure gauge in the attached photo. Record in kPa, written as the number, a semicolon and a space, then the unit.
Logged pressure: 140; kPa
